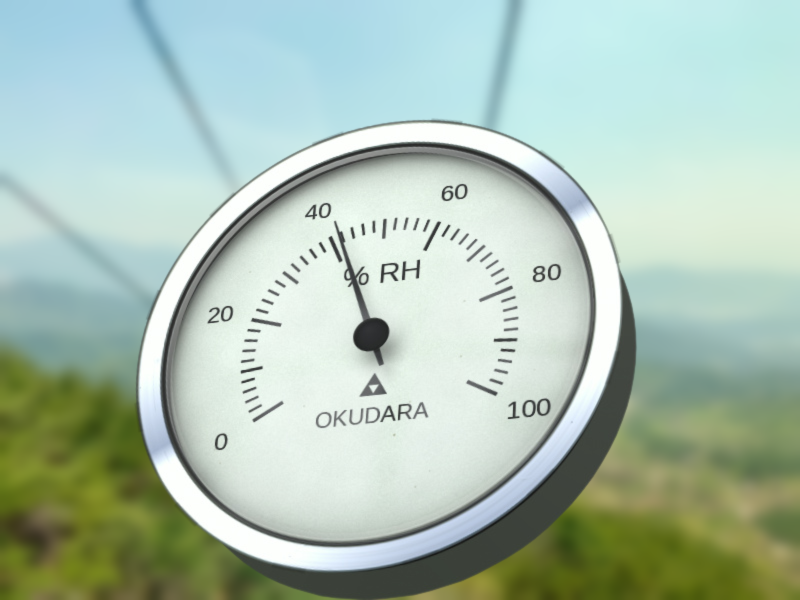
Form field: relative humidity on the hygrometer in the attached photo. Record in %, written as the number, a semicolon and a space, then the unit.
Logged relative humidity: 42; %
